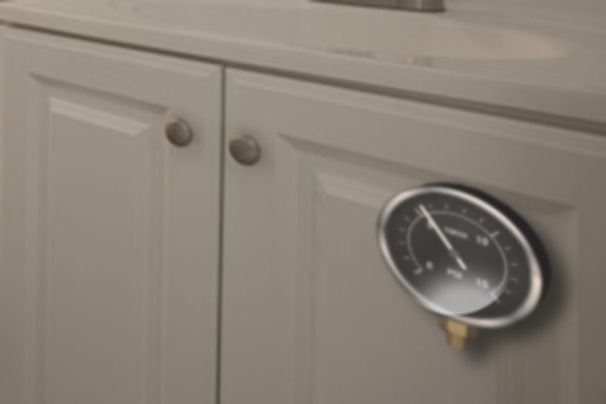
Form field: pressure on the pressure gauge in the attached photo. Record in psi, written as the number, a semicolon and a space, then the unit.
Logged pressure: 5.5; psi
